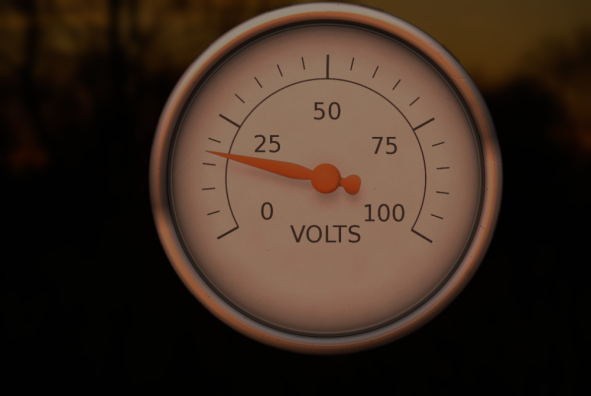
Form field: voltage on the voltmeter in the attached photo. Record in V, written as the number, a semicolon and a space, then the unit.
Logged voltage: 17.5; V
